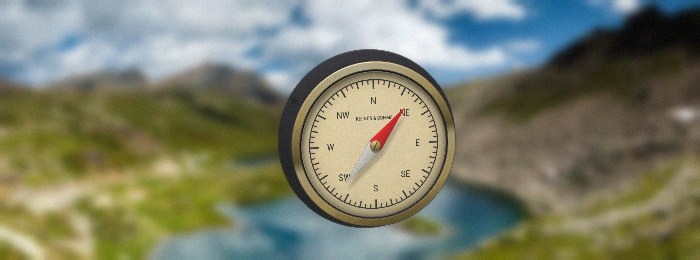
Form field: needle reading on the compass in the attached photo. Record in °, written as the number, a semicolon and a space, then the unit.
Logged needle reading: 40; °
